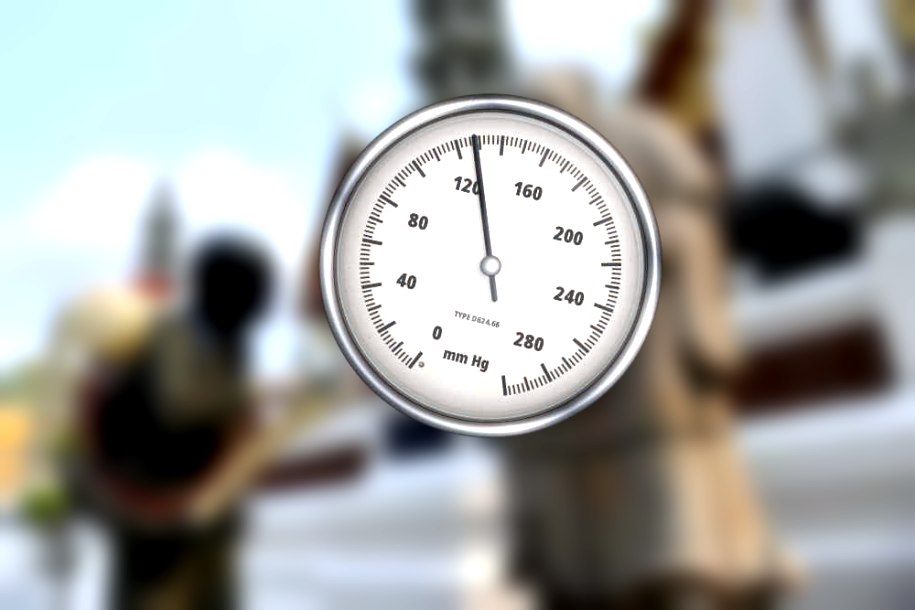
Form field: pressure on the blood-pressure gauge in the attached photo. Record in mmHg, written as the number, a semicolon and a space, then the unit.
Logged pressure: 128; mmHg
